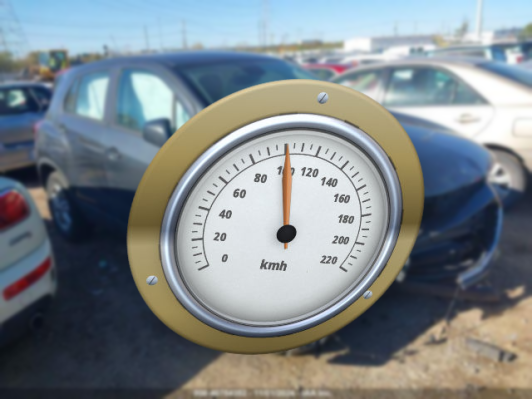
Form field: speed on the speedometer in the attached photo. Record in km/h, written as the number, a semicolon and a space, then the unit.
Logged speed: 100; km/h
